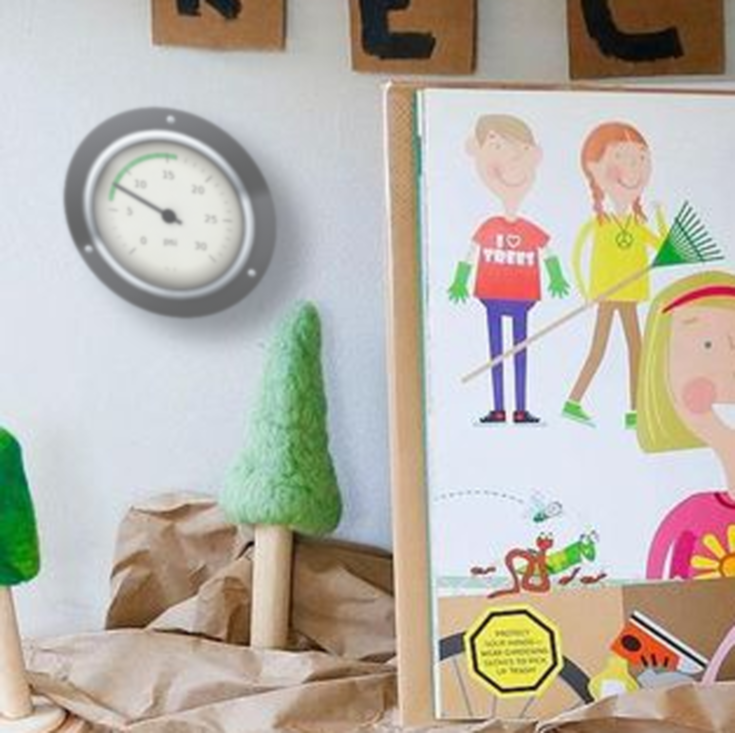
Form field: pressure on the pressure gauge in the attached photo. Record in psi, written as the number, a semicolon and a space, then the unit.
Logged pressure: 8; psi
